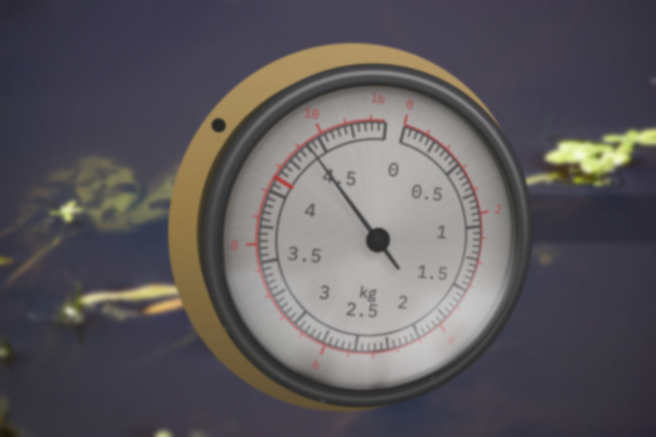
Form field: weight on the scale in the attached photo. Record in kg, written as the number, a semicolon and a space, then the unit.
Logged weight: 4.4; kg
